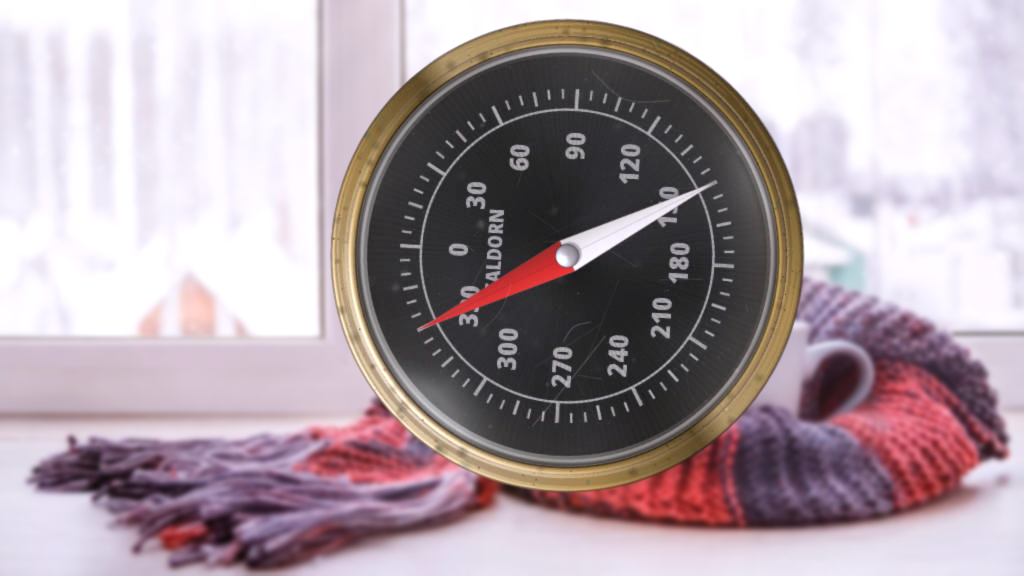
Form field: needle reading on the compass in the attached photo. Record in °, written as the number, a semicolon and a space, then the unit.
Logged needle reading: 330; °
